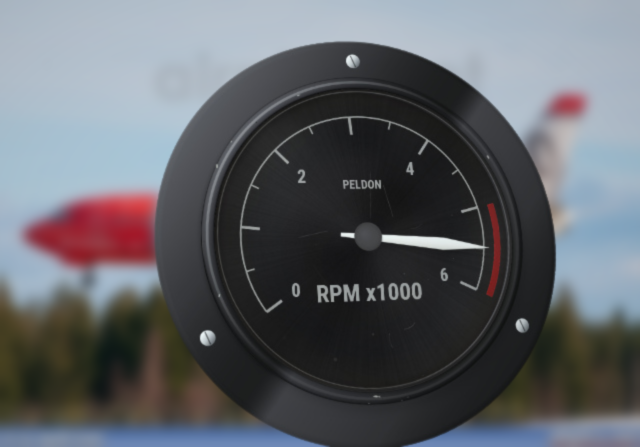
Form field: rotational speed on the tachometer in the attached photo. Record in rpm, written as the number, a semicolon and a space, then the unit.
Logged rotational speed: 5500; rpm
